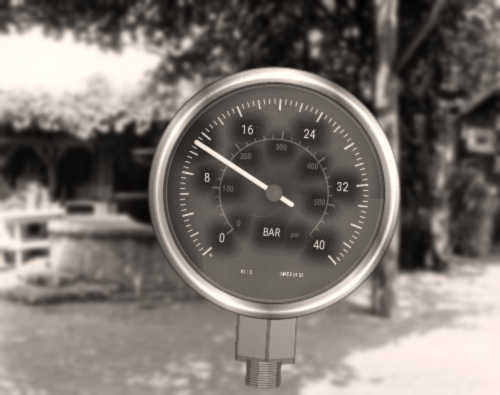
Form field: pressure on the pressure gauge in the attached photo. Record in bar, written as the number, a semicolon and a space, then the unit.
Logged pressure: 11; bar
